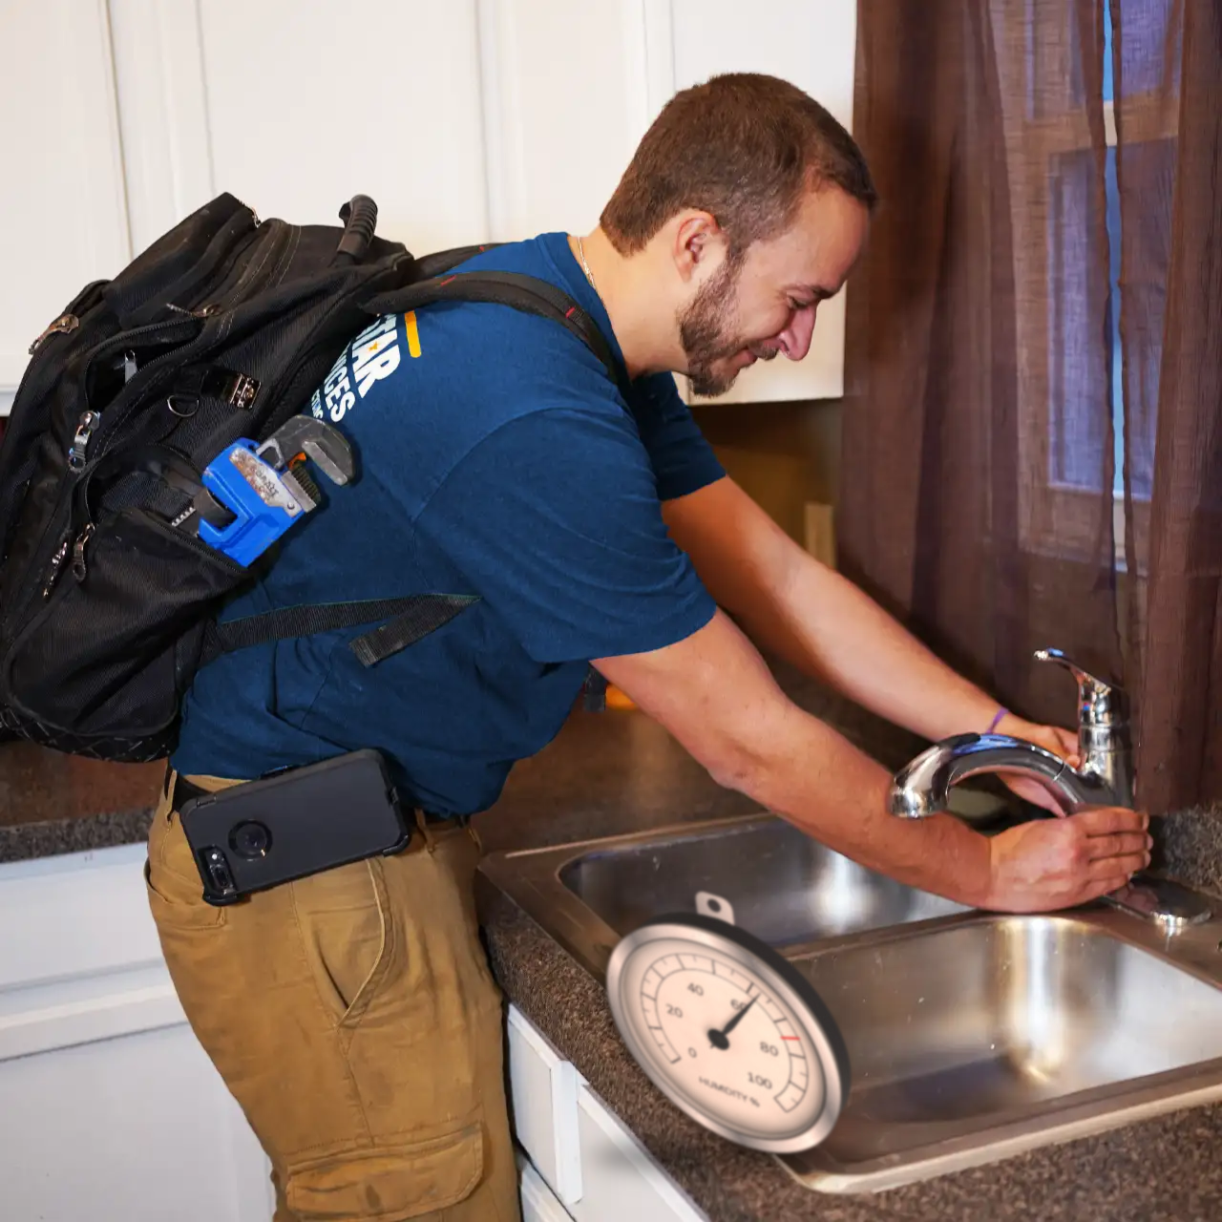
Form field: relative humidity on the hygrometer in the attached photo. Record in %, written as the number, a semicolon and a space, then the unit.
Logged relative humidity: 62.5; %
